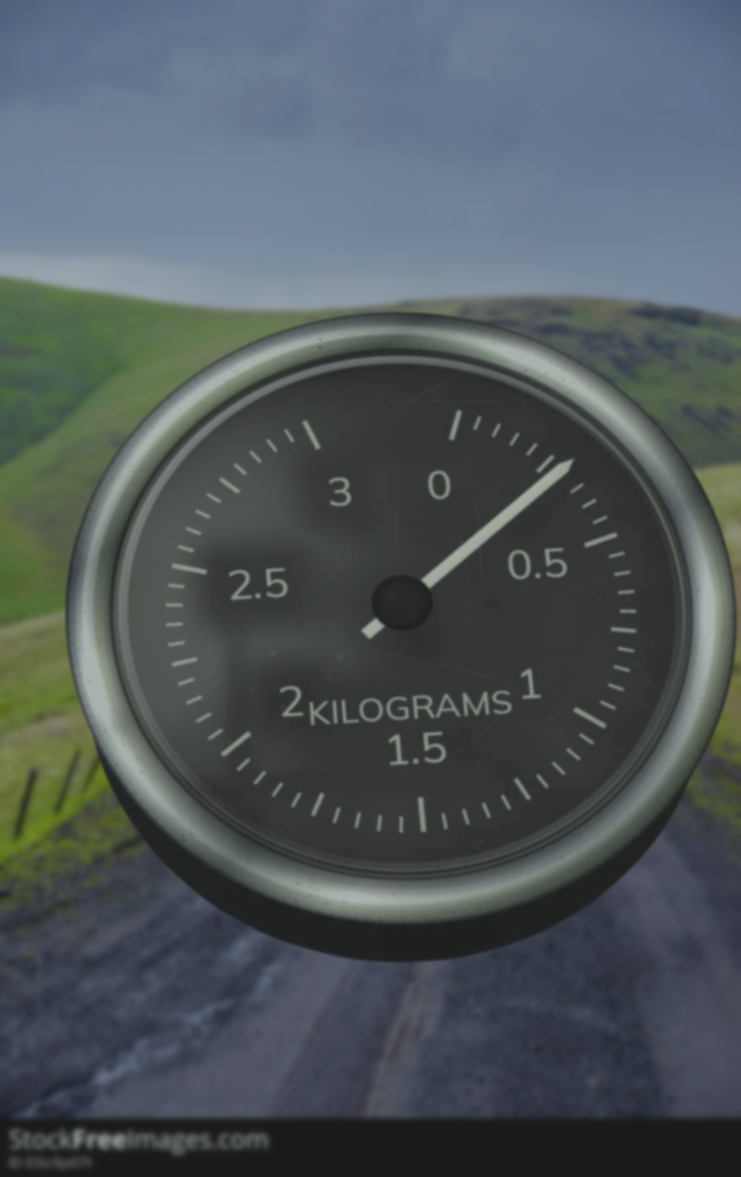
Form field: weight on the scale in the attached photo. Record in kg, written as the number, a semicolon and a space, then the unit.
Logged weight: 0.3; kg
